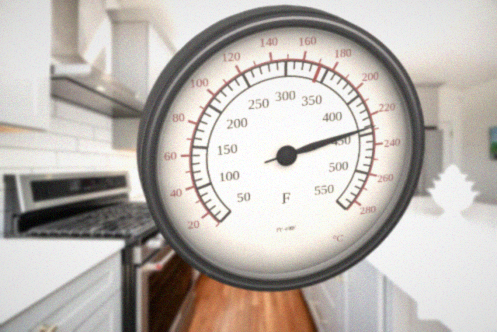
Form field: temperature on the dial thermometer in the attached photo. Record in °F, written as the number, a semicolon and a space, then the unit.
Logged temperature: 440; °F
